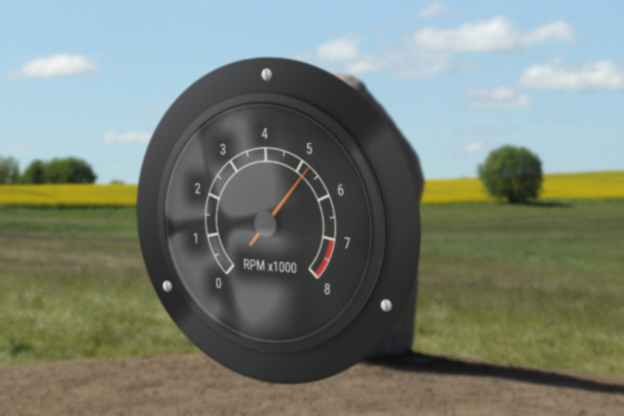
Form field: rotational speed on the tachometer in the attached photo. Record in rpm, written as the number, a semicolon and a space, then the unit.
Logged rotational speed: 5250; rpm
